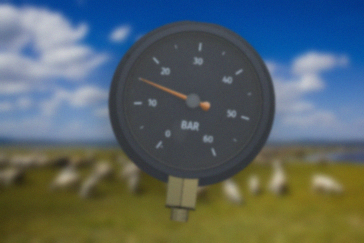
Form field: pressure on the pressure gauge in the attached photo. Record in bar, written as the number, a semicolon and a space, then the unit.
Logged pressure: 15; bar
